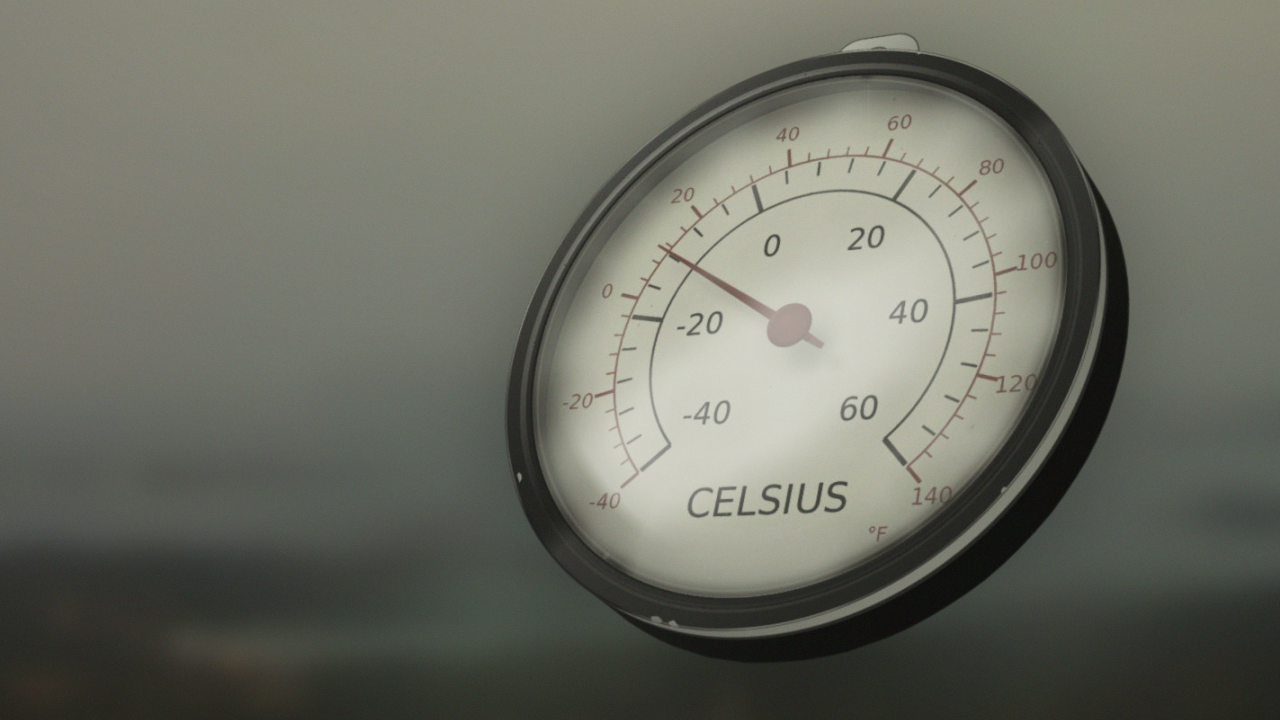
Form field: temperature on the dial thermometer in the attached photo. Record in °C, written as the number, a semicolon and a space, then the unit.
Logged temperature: -12; °C
